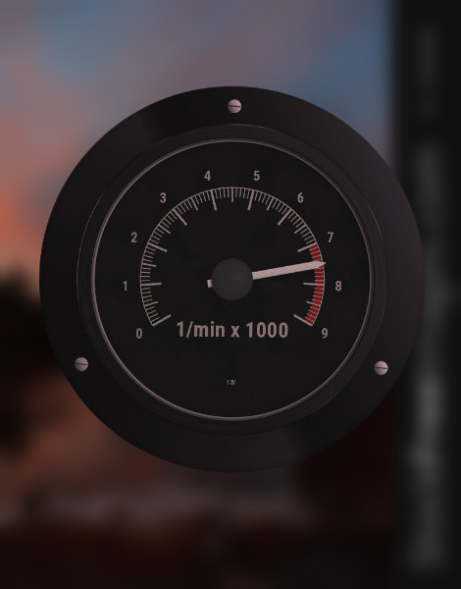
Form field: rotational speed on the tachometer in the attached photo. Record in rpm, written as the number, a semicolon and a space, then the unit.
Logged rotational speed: 7500; rpm
